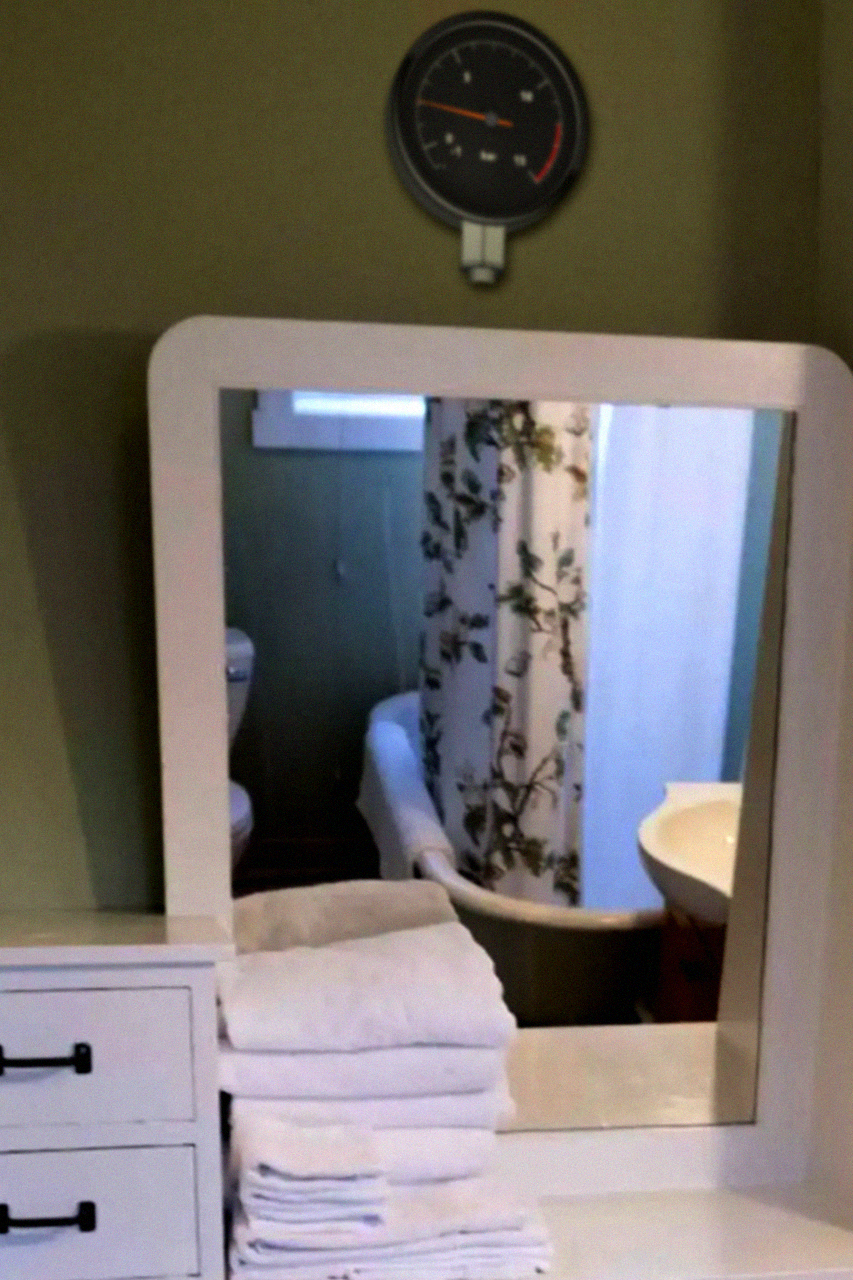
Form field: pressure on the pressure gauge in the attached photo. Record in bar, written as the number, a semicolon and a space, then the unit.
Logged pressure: 2; bar
